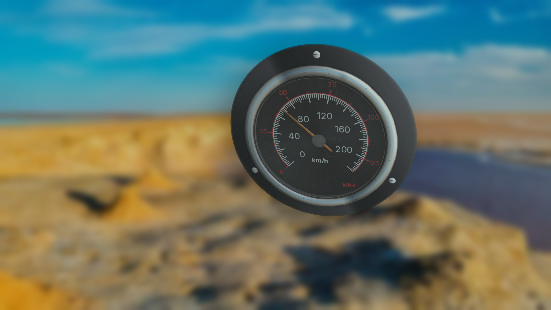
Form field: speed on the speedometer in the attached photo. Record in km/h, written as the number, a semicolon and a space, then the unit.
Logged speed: 70; km/h
